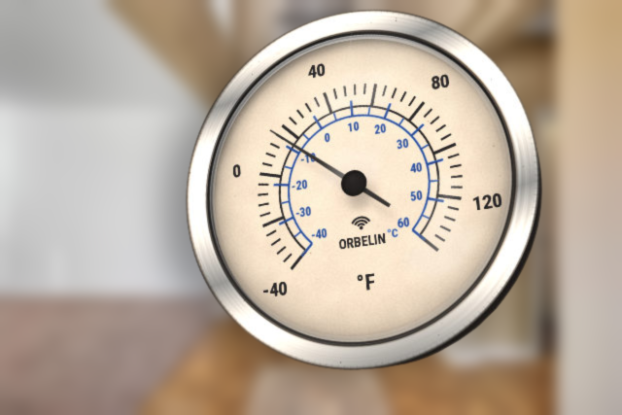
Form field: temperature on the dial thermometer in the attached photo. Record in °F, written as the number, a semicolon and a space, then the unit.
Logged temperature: 16; °F
